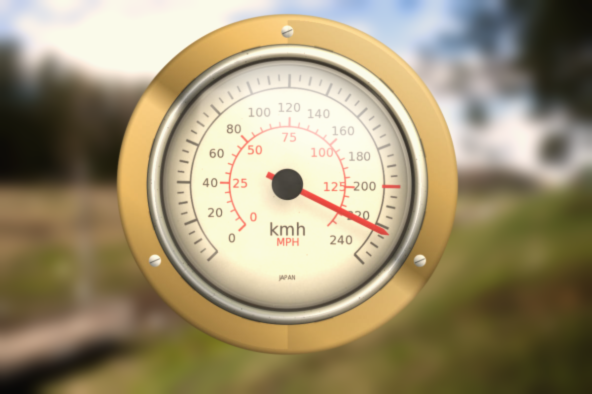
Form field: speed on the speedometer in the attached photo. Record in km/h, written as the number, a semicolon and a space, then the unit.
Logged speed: 222.5; km/h
